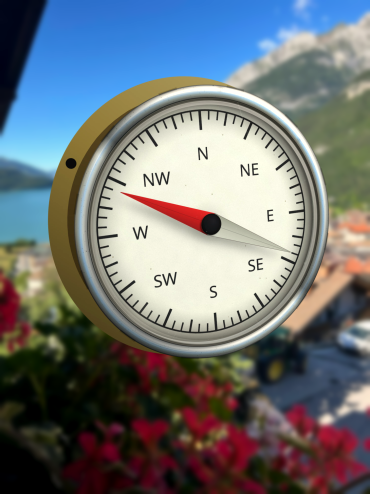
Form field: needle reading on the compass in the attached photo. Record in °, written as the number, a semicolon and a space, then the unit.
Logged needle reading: 295; °
